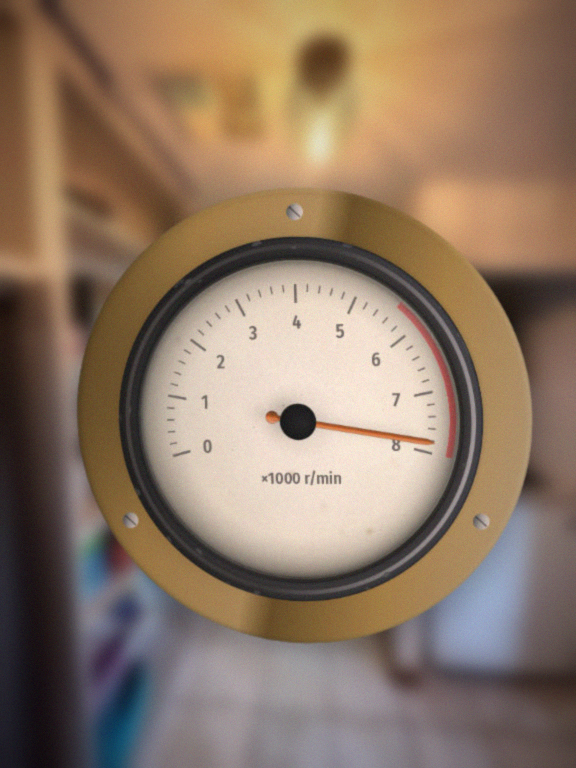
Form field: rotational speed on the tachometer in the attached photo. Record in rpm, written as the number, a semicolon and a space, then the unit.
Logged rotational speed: 7800; rpm
